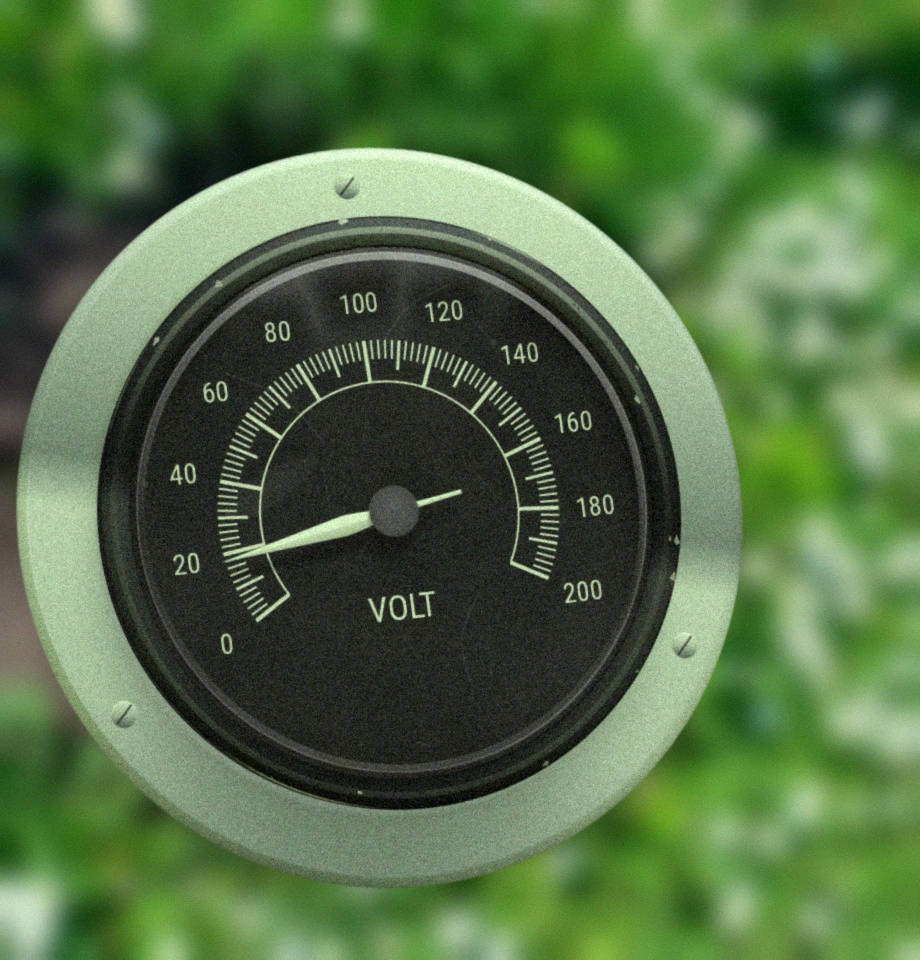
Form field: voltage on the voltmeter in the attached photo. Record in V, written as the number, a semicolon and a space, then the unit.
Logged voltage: 18; V
